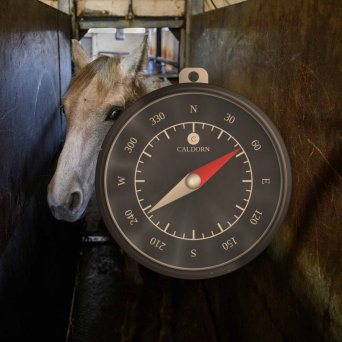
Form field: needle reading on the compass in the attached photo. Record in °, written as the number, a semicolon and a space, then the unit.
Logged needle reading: 55; °
